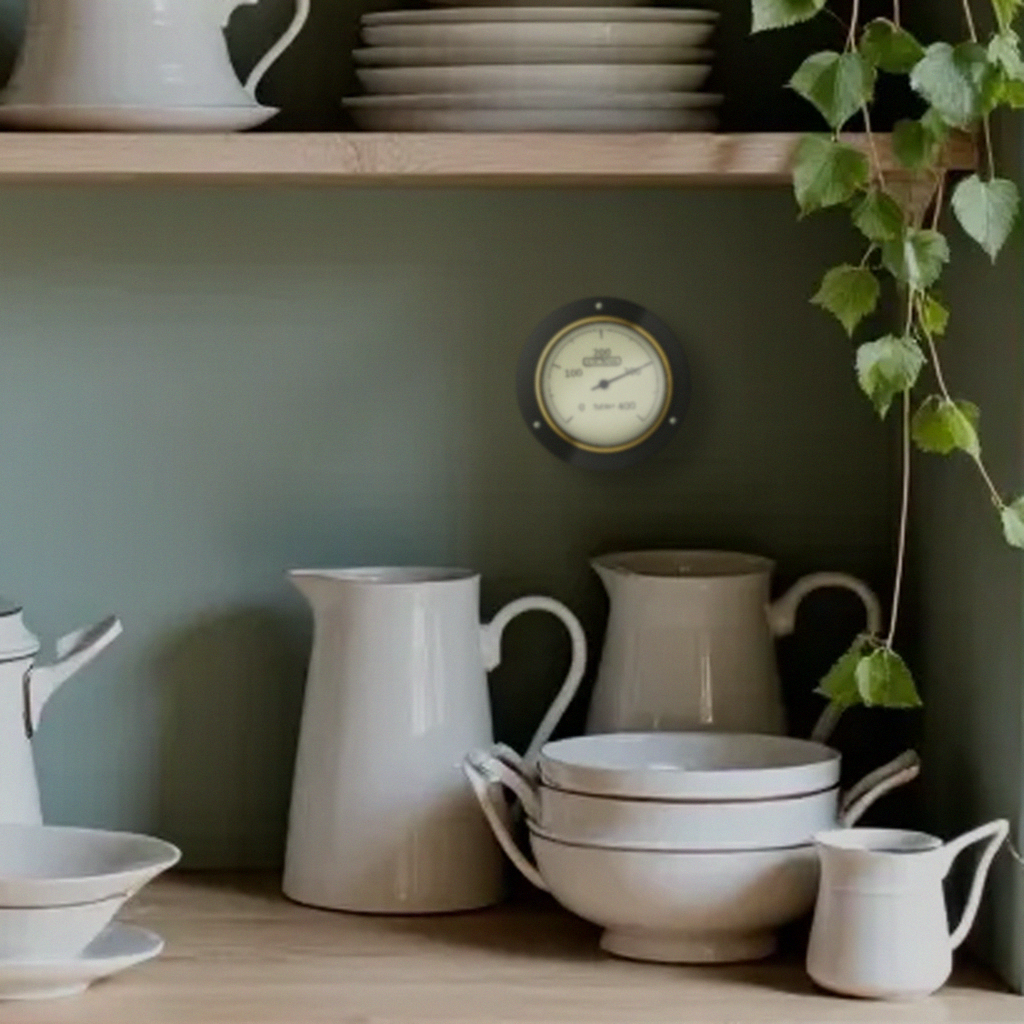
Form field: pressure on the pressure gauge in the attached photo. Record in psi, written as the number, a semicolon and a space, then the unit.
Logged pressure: 300; psi
